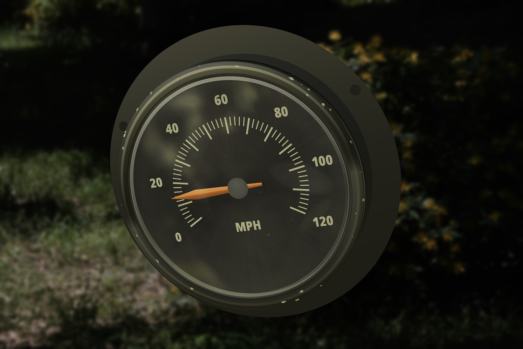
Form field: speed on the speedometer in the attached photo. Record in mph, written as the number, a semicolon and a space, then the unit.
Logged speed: 14; mph
